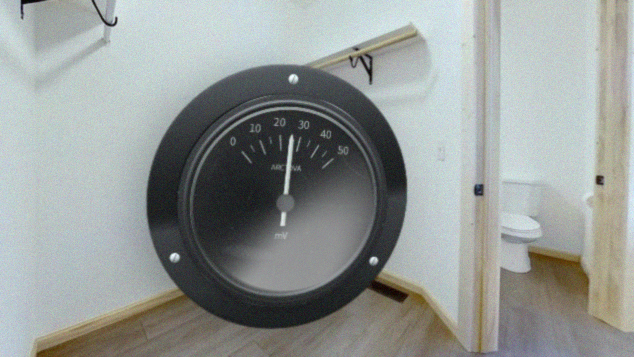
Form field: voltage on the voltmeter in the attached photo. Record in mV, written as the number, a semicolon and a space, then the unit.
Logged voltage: 25; mV
